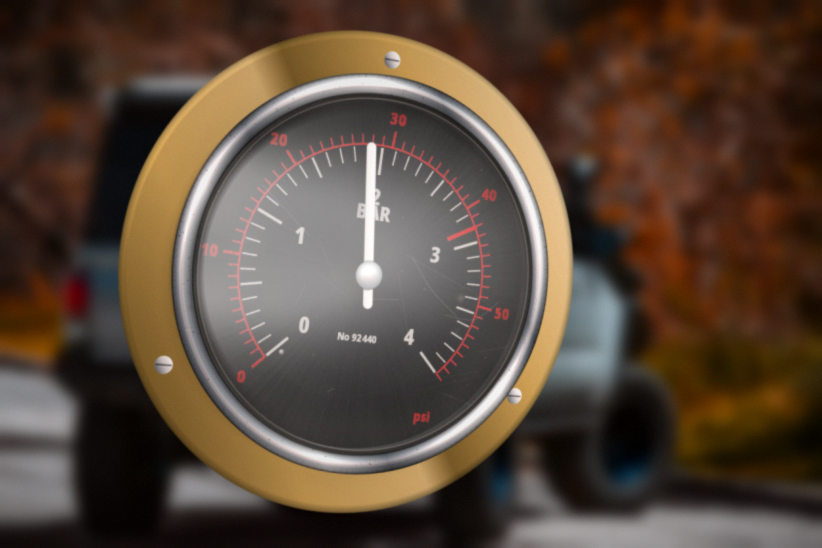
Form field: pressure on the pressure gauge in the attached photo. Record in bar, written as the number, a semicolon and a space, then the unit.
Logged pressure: 1.9; bar
